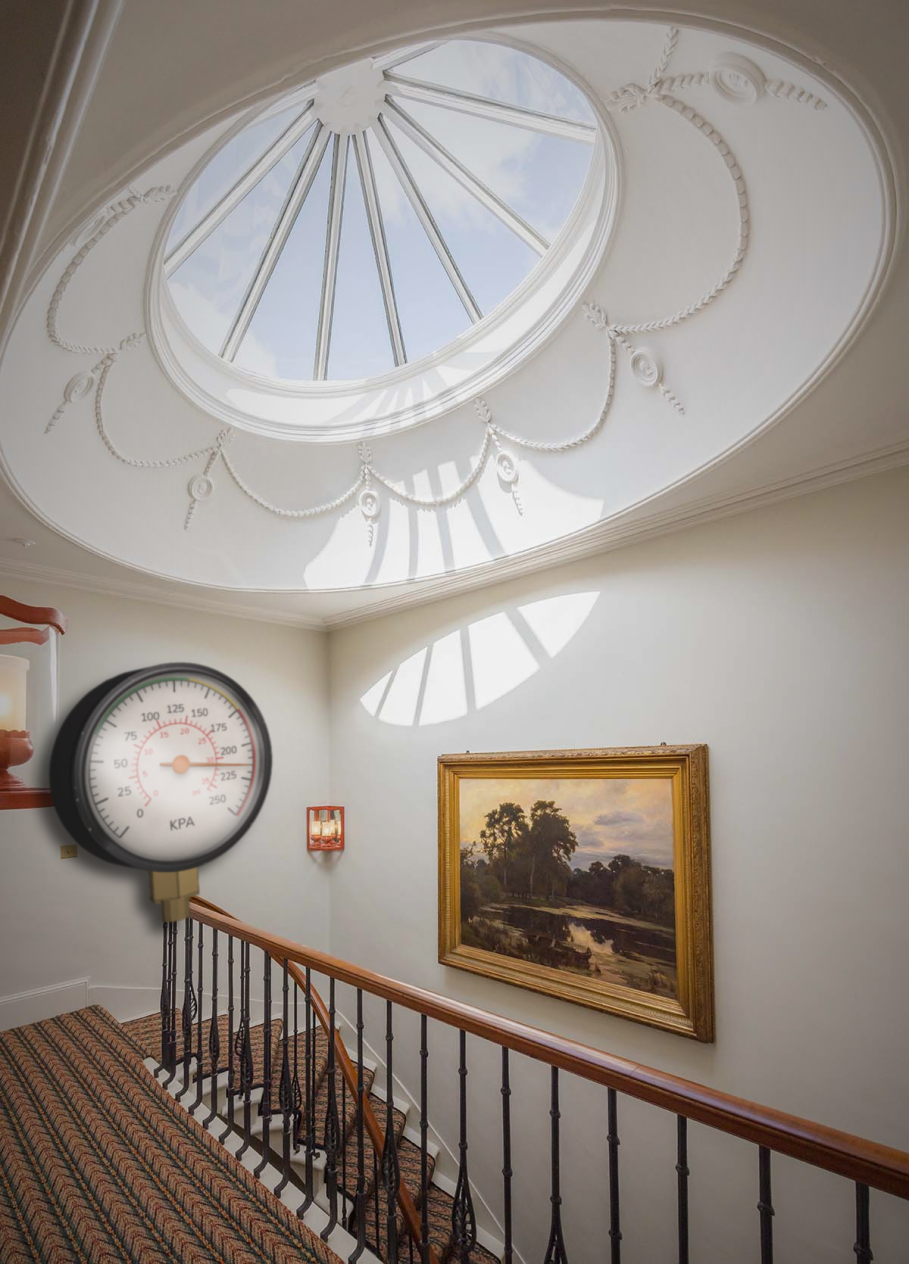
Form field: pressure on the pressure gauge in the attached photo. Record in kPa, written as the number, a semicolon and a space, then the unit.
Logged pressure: 215; kPa
